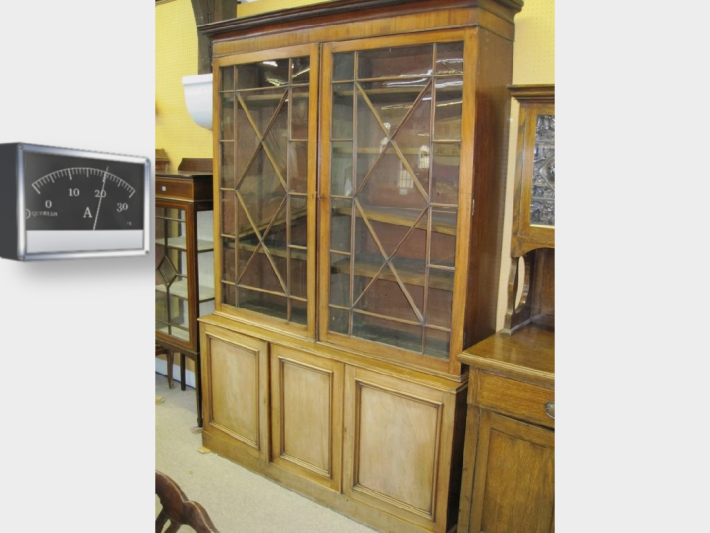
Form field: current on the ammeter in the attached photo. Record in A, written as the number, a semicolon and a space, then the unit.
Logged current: 20; A
